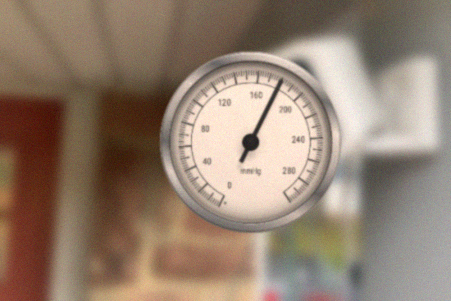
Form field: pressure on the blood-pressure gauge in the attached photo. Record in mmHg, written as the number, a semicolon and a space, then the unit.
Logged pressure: 180; mmHg
